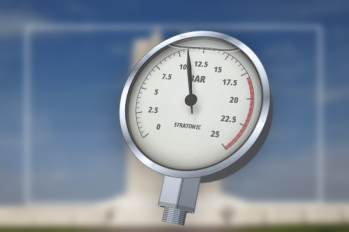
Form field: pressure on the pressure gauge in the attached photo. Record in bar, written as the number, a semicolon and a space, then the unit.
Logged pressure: 11; bar
